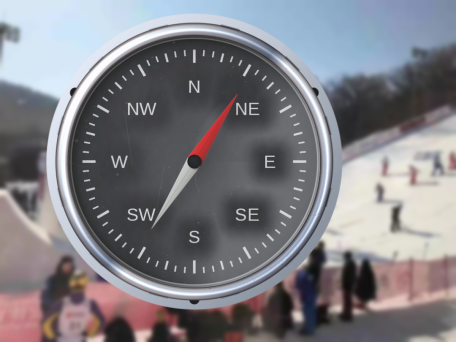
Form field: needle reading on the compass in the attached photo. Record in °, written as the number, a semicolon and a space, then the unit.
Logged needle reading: 32.5; °
